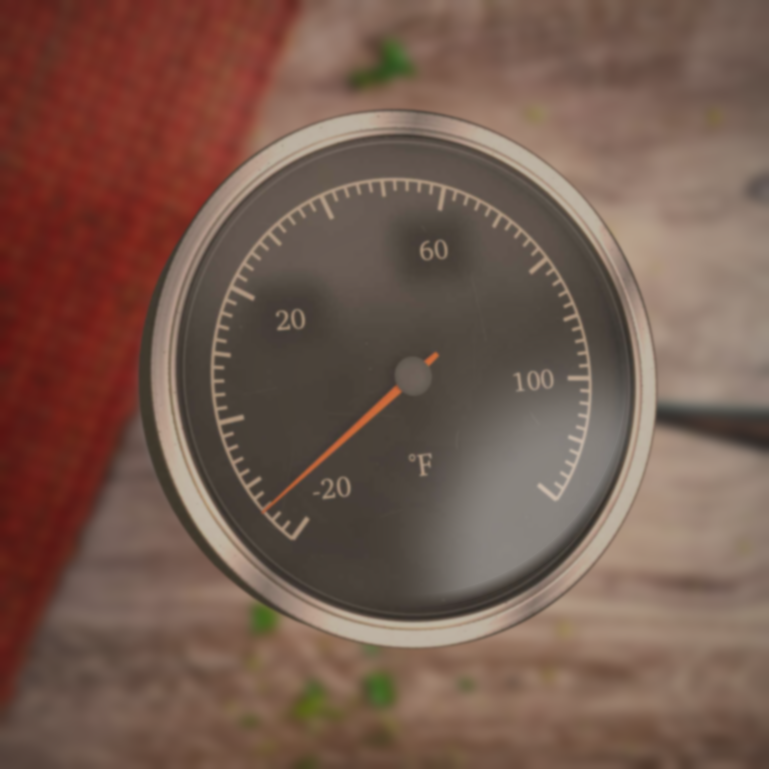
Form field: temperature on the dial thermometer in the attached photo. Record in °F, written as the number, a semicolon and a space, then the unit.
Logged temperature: -14; °F
